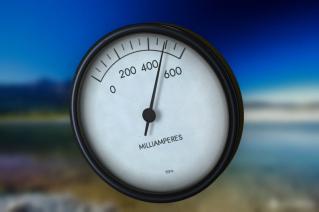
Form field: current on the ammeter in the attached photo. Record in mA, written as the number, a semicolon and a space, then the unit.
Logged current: 500; mA
